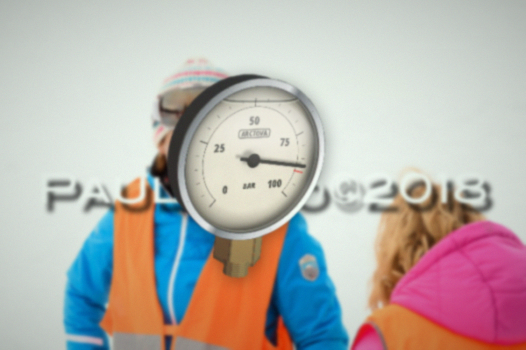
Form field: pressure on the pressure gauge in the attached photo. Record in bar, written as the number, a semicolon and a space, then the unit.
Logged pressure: 87.5; bar
